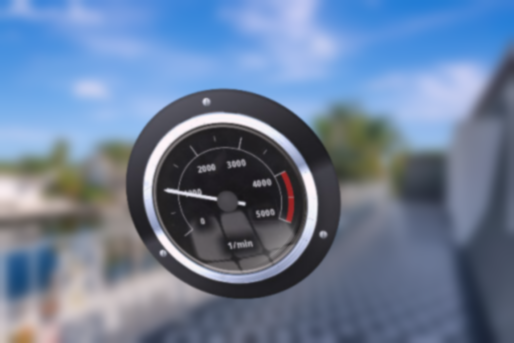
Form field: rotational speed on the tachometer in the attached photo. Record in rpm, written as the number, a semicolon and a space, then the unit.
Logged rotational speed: 1000; rpm
